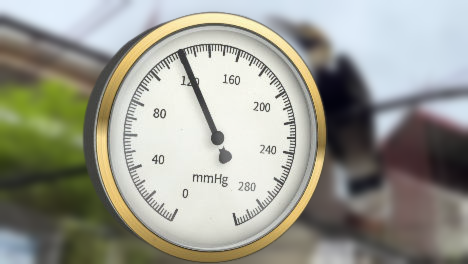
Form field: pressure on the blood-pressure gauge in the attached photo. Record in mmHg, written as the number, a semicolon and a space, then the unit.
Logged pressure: 120; mmHg
